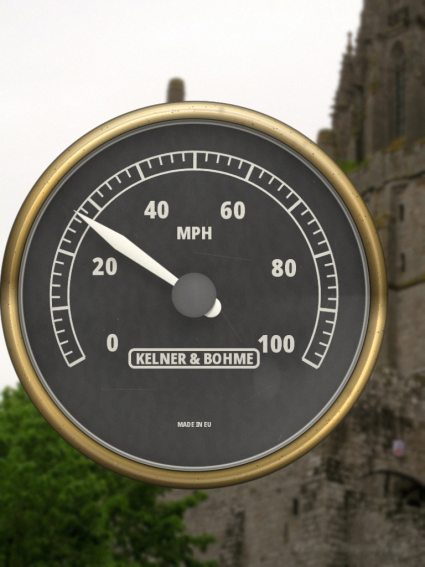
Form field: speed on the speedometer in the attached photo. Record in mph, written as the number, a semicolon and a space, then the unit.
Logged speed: 27; mph
